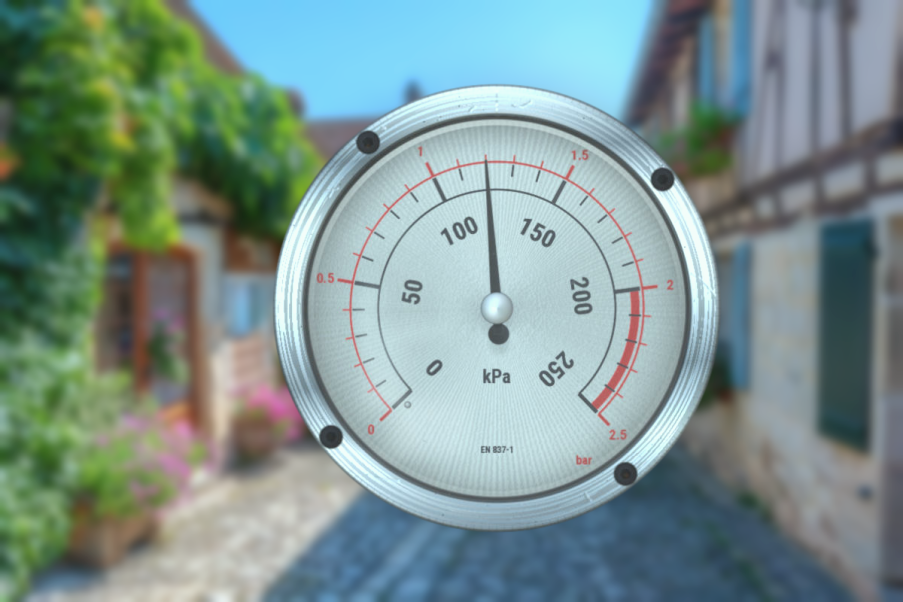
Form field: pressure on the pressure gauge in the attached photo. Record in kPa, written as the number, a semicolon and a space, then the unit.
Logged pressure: 120; kPa
